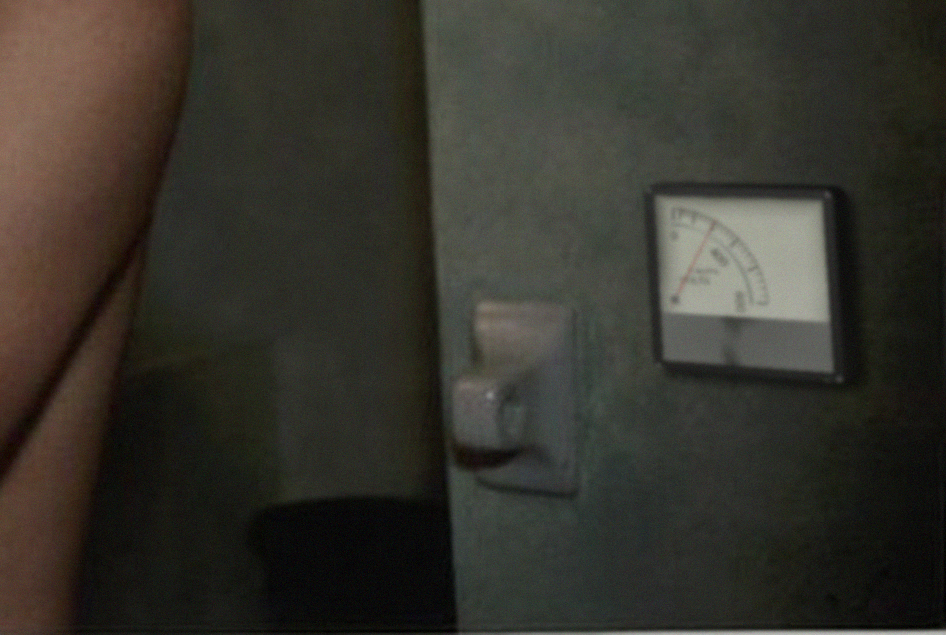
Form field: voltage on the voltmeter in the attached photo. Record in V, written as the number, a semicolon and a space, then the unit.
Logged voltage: 300; V
